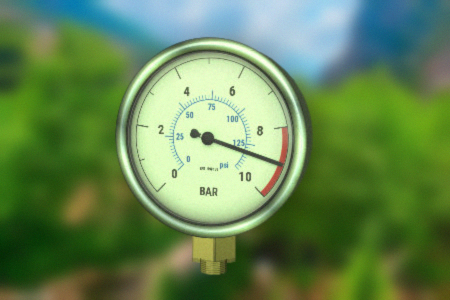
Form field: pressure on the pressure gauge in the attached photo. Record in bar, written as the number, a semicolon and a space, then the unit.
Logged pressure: 9; bar
